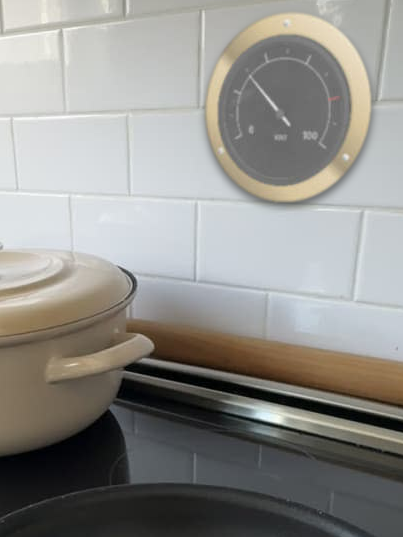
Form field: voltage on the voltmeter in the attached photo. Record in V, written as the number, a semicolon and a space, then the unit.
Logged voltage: 30; V
